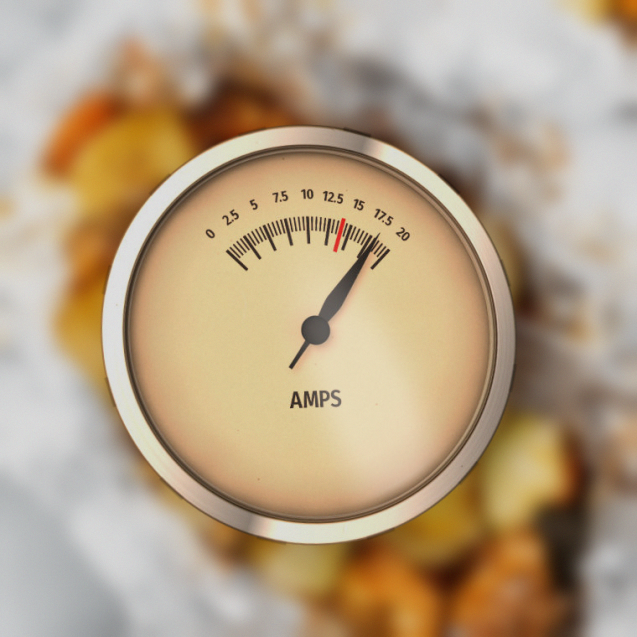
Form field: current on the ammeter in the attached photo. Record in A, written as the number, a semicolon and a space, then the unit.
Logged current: 18; A
